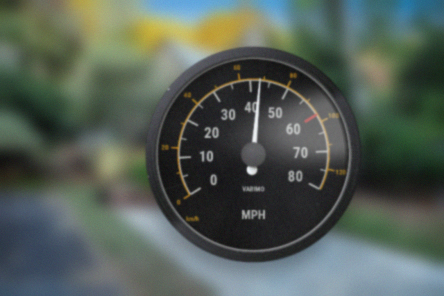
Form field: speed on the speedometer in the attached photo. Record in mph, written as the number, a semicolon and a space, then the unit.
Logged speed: 42.5; mph
